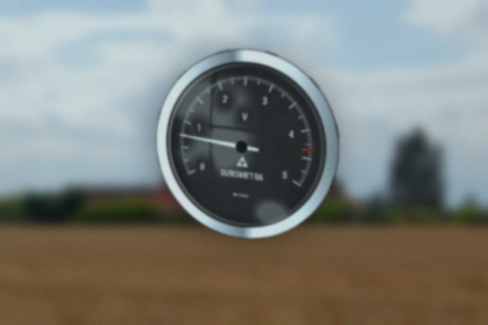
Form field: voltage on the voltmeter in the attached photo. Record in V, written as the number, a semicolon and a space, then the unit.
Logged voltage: 0.75; V
